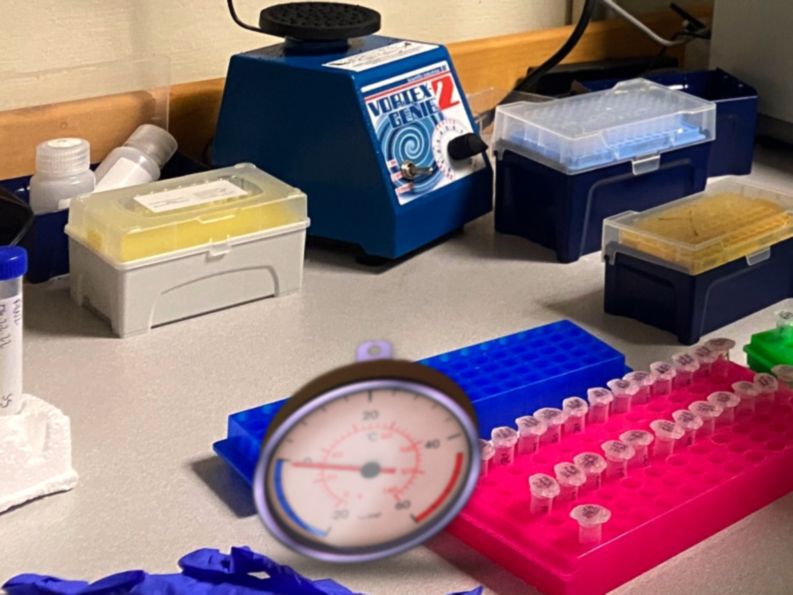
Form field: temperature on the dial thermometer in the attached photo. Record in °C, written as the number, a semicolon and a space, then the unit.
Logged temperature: 0; °C
